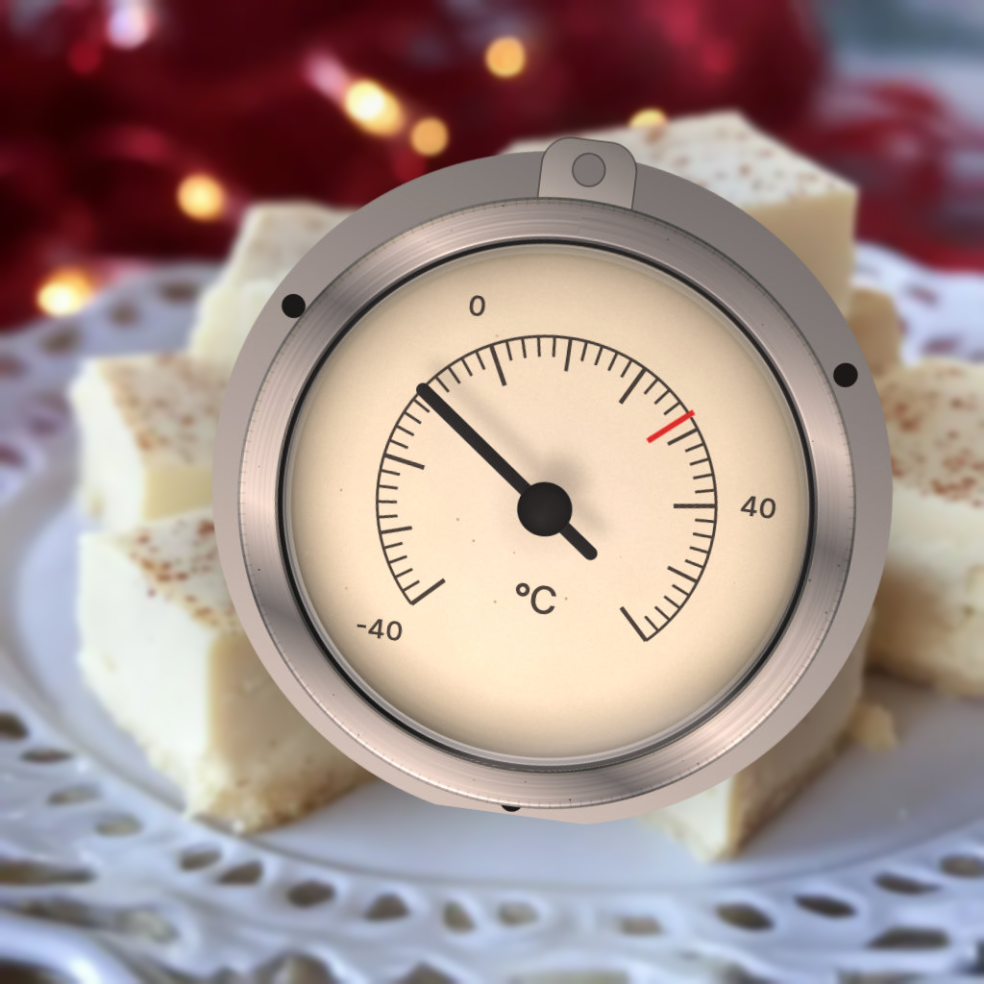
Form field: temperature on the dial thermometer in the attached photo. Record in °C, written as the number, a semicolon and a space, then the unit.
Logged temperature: -10; °C
